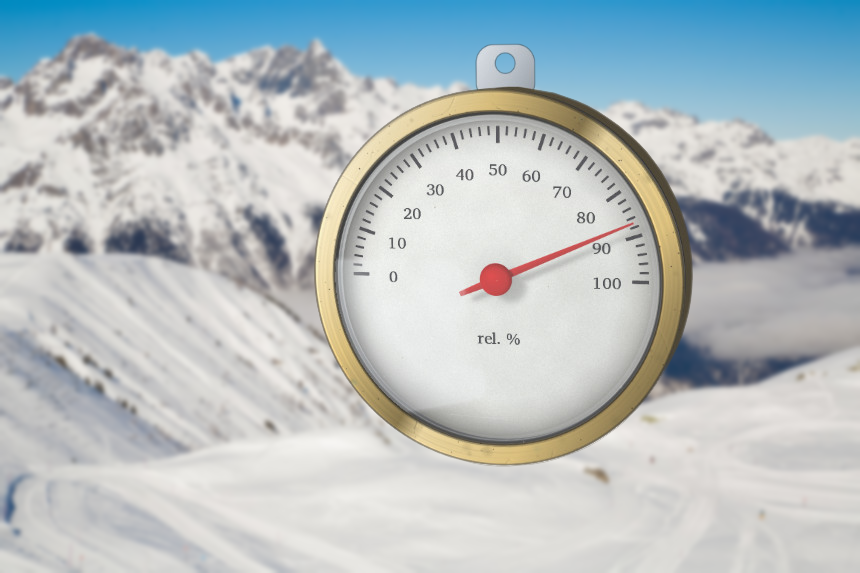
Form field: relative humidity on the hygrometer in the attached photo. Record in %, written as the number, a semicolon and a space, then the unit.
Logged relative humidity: 87; %
